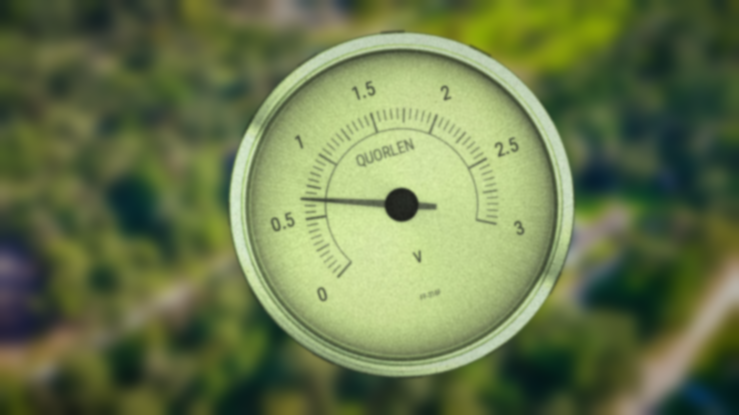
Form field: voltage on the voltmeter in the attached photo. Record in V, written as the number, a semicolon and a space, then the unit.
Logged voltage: 0.65; V
